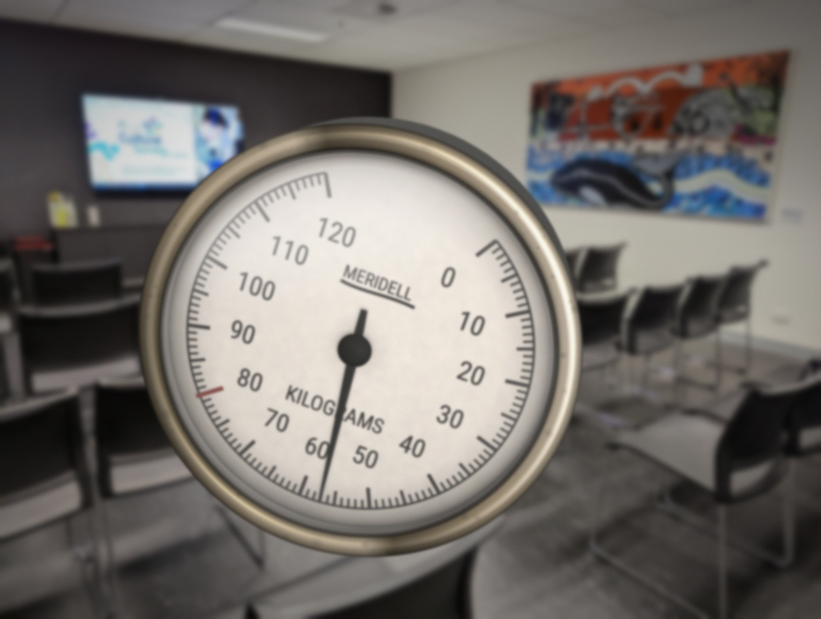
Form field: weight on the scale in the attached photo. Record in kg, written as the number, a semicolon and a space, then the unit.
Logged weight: 57; kg
